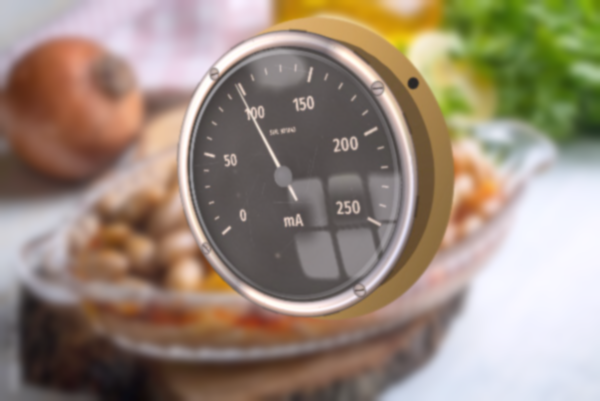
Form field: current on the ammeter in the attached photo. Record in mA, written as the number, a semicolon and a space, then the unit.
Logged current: 100; mA
